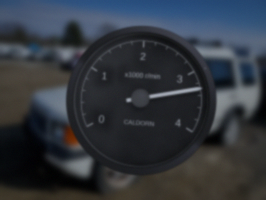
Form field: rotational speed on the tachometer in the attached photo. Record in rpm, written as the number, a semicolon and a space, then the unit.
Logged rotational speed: 3300; rpm
